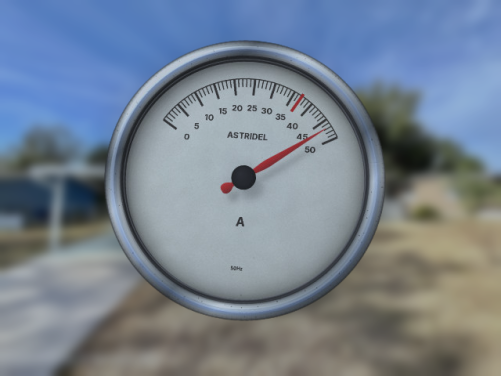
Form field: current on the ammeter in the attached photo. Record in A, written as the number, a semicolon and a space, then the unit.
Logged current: 47; A
